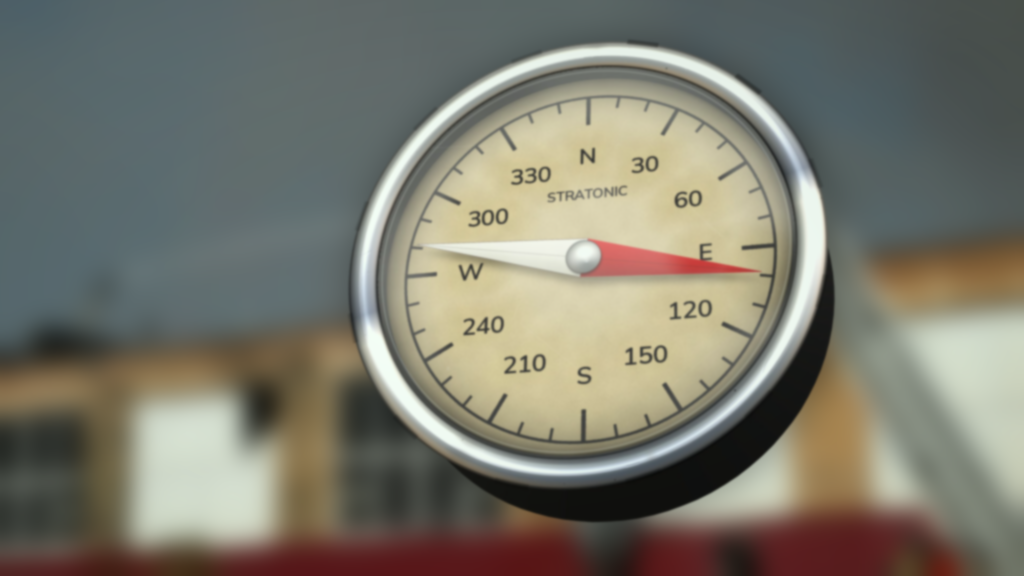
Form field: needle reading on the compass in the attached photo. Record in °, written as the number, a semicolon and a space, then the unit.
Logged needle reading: 100; °
